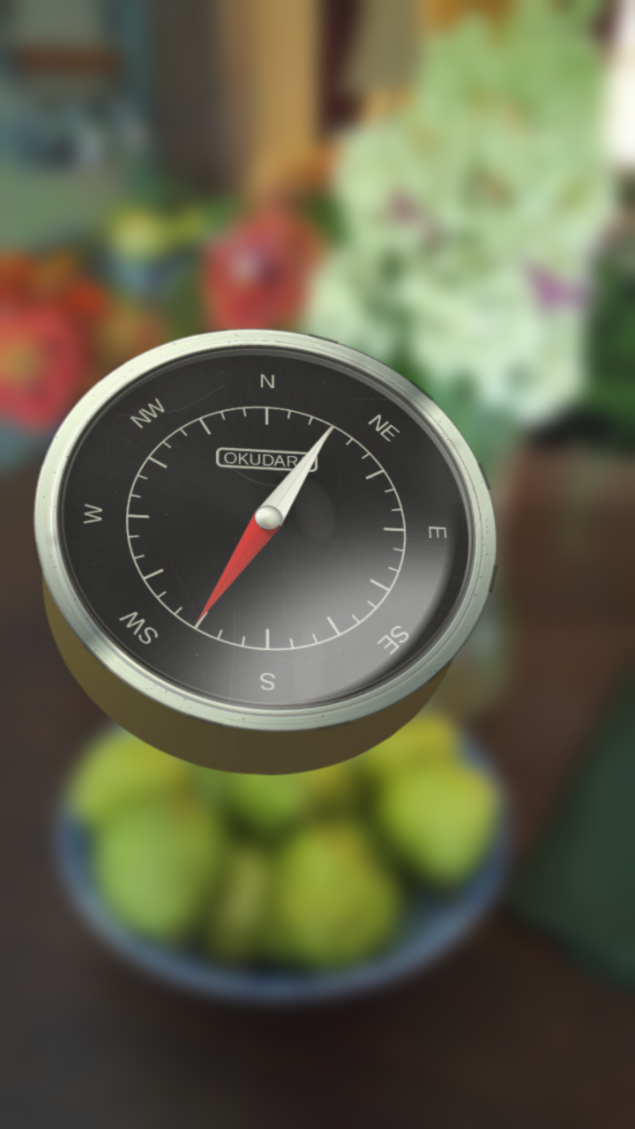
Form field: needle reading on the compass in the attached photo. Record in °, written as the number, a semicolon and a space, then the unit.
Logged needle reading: 210; °
